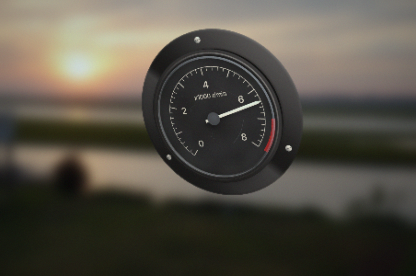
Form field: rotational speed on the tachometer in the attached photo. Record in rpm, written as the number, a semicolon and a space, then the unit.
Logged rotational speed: 6400; rpm
